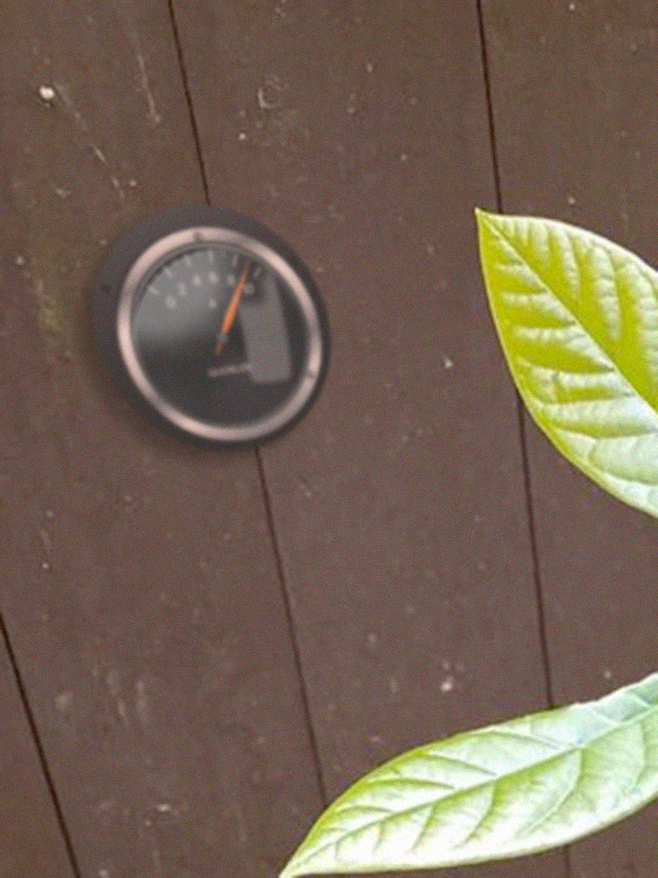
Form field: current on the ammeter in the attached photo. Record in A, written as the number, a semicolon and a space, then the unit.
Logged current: 9; A
